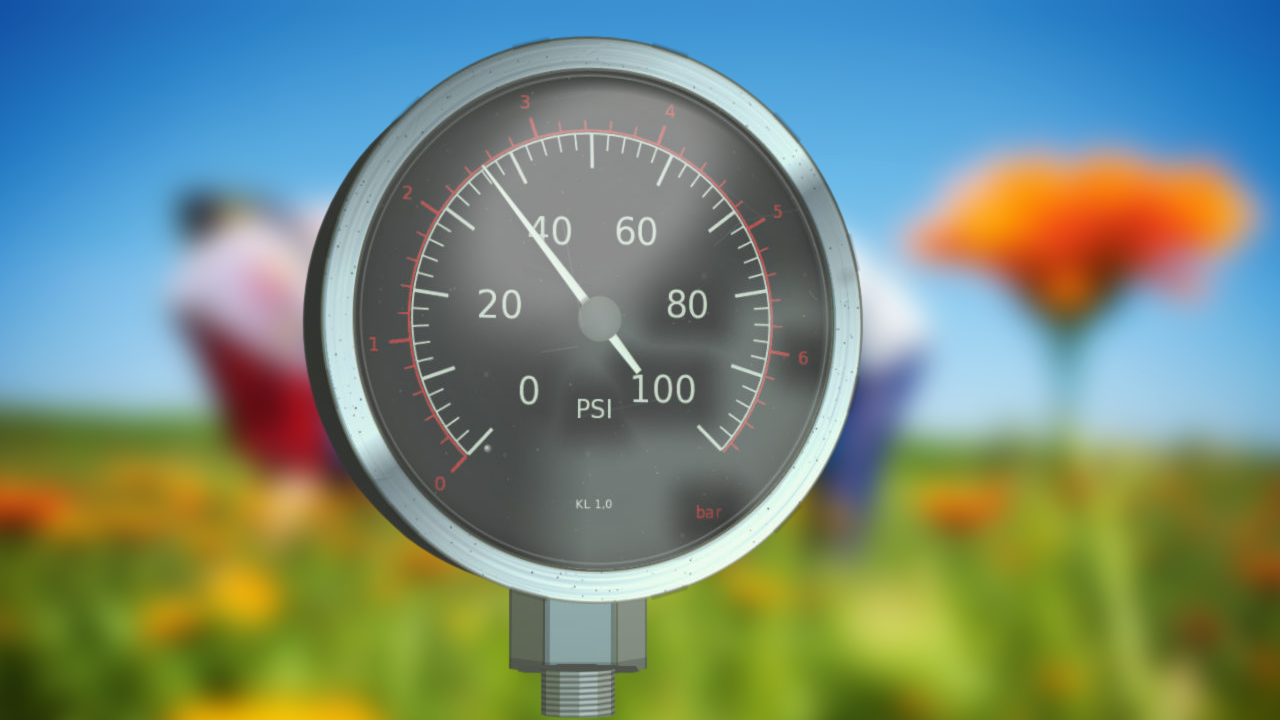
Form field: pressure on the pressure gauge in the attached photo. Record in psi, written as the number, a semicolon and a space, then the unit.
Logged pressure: 36; psi
